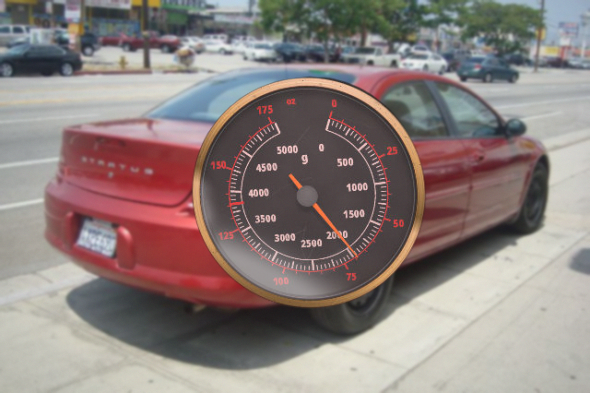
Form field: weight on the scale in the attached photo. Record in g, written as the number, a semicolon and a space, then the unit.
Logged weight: 1950; g
